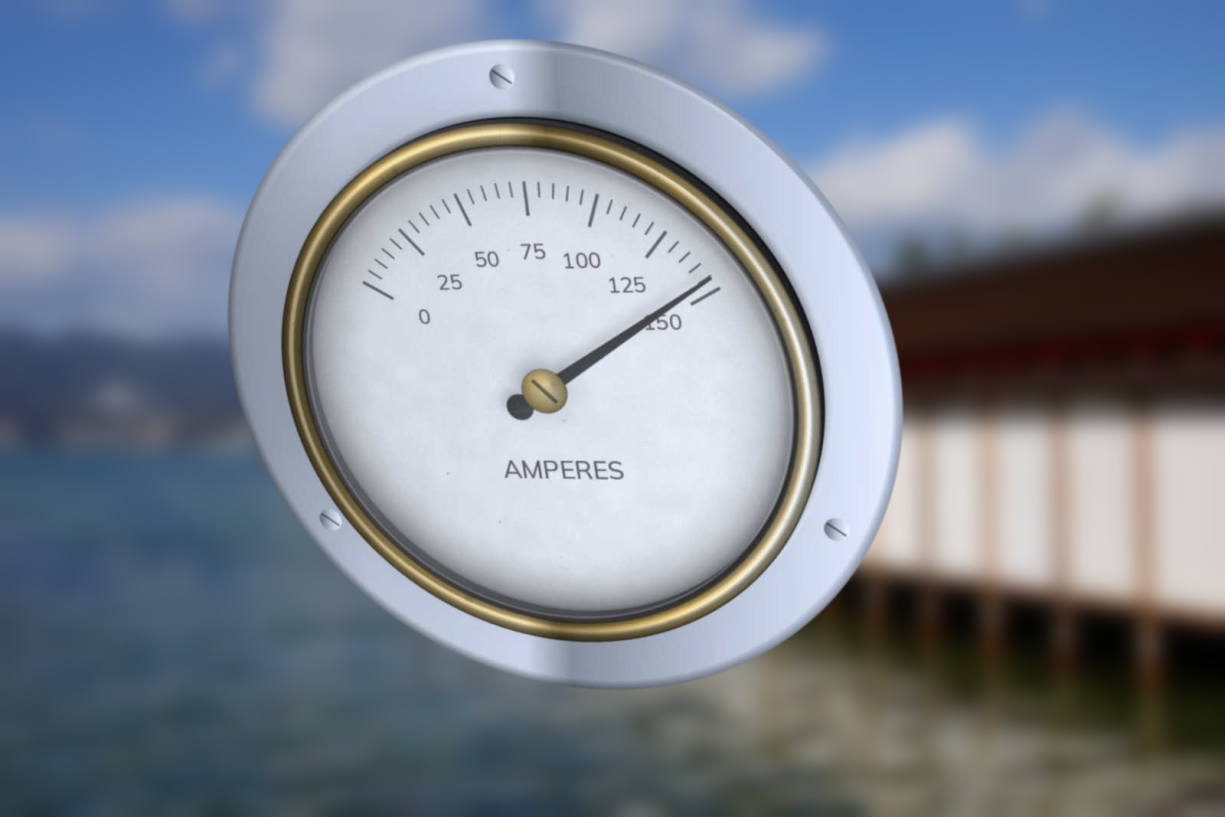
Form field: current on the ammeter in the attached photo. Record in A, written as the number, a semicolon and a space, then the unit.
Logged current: 145; A
